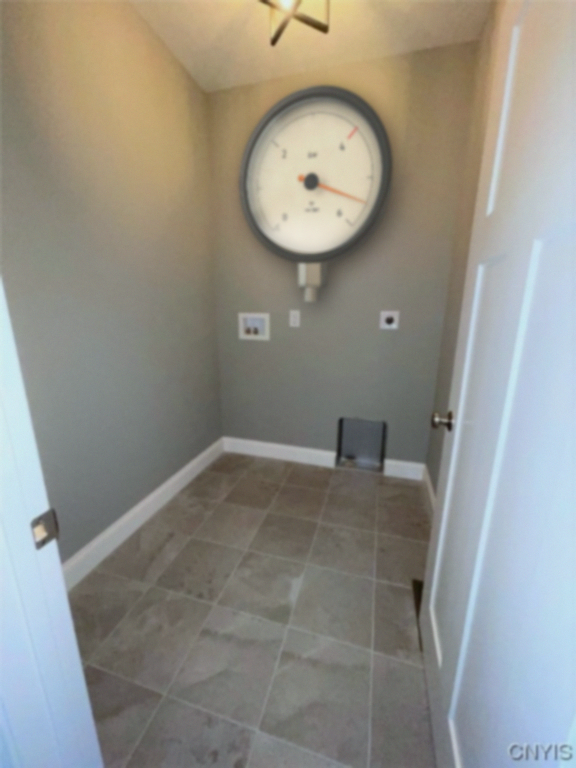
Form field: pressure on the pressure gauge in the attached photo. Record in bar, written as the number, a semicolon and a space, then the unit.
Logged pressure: 5.5; bar
